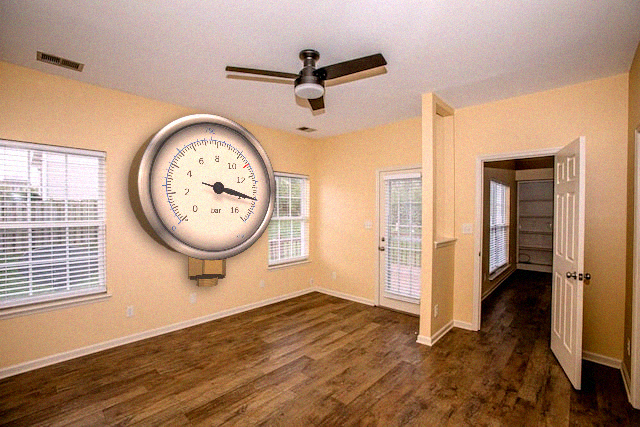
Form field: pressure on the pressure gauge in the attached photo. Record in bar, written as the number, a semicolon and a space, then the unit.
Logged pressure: 14; bar
